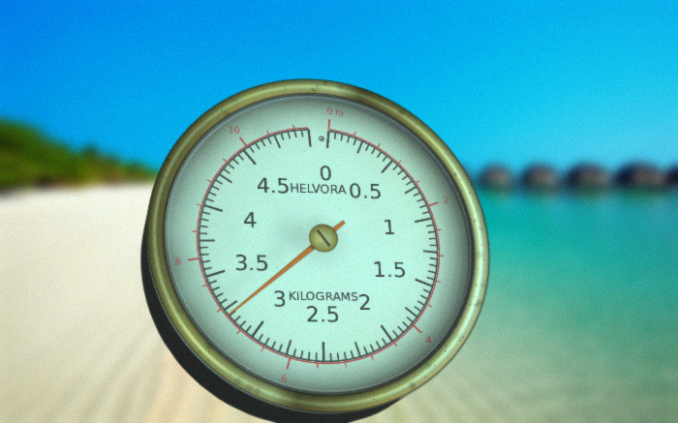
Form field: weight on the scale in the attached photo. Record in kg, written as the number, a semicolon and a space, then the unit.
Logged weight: 3.2; kg
